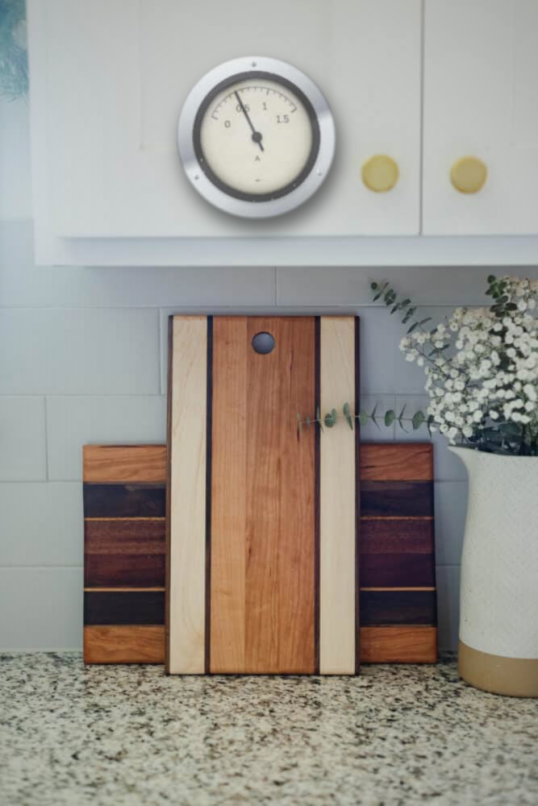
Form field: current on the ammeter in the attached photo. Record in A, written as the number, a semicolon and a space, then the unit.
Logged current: 0.5; A
